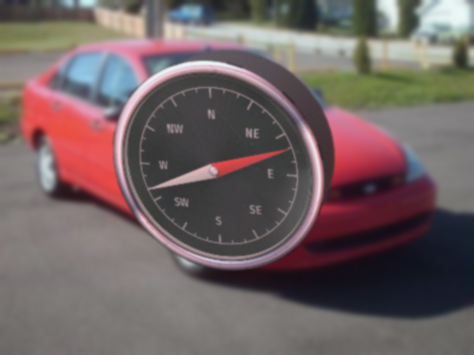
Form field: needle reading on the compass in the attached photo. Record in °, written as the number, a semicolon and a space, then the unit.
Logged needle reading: 70; °
